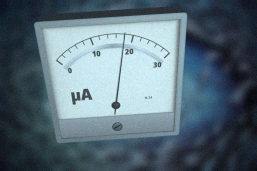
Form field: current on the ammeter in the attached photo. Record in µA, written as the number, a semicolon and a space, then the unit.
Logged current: 18; µA
